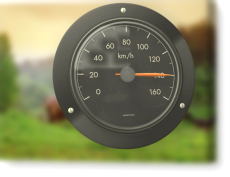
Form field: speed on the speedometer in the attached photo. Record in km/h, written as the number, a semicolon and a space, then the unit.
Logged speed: 140; km/h
